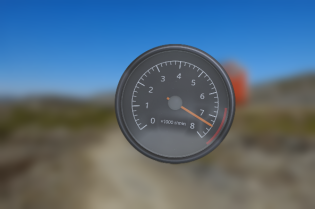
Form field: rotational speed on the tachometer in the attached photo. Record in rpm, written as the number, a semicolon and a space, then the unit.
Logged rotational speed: 7400; rpm
